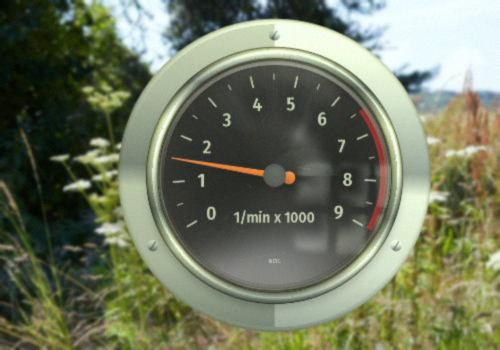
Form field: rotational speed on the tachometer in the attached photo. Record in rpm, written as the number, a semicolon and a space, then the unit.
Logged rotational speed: 1500; rpm
